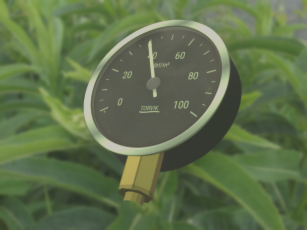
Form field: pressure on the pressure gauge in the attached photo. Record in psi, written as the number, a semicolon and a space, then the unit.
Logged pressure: 40; psi
